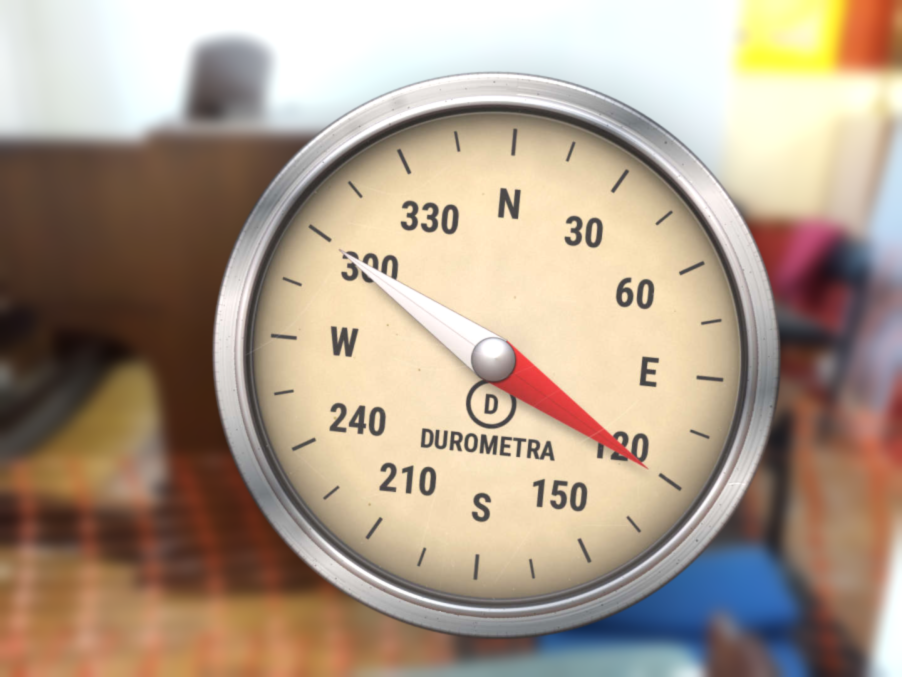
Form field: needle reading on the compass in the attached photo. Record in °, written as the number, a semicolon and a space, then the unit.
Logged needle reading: 120; °
